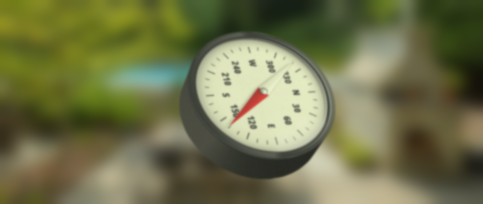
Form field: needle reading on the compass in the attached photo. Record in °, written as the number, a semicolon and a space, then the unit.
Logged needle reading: 140; °
